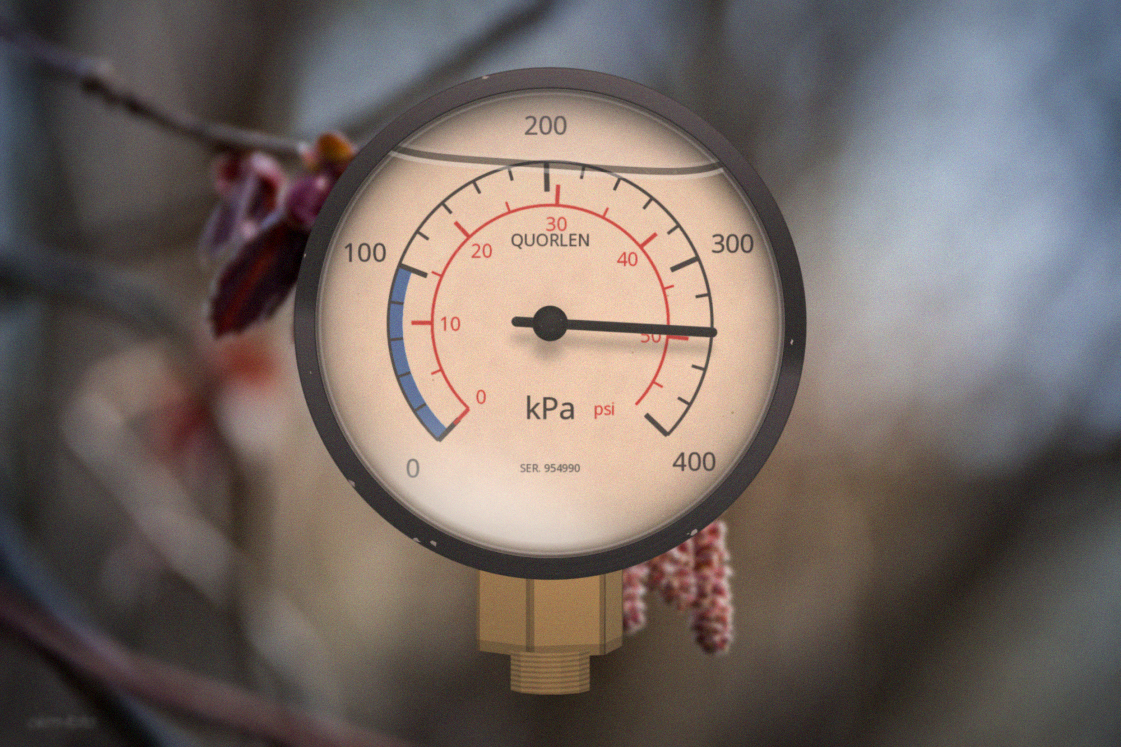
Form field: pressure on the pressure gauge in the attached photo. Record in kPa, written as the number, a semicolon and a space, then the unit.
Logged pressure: 340; kPa
